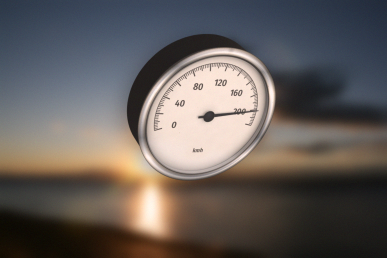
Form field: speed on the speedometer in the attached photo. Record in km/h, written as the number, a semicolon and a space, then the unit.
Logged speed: 200; km/h
